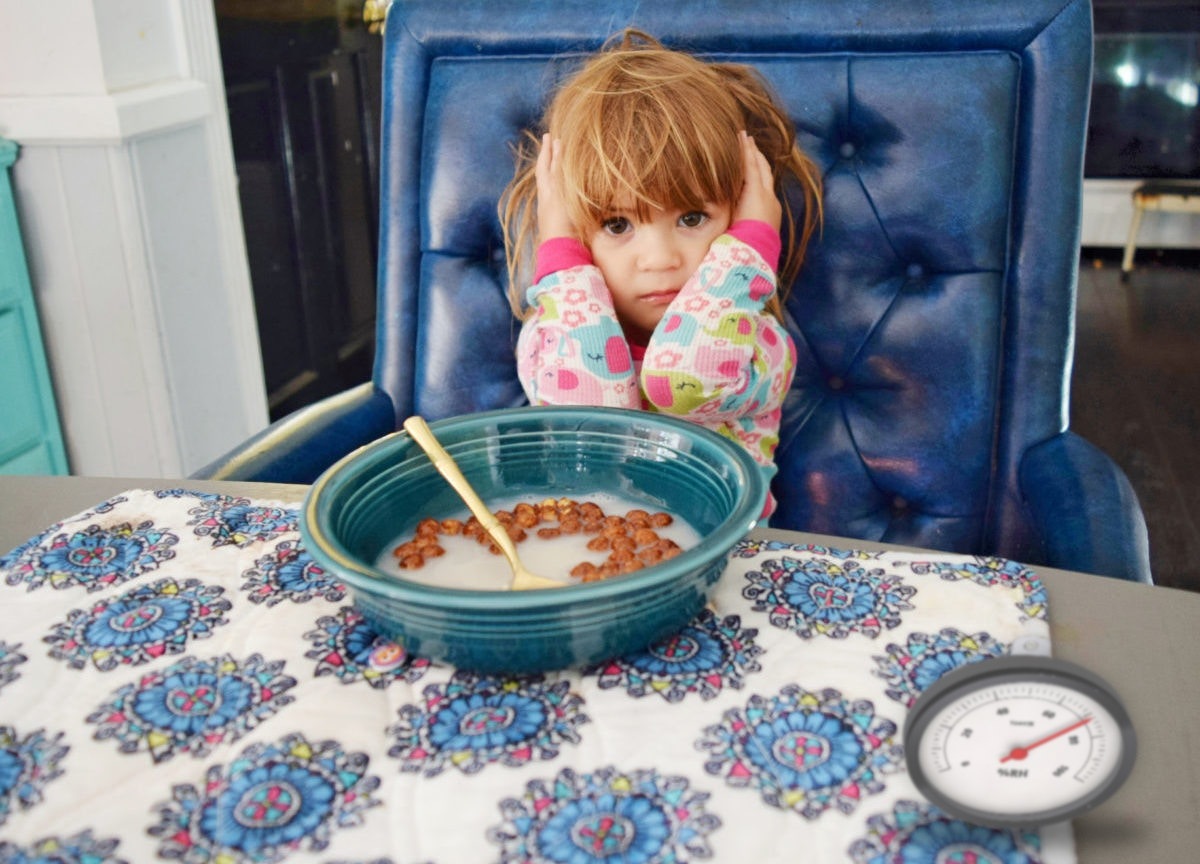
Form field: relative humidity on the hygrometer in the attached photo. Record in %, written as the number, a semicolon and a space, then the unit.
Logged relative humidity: 70; %
